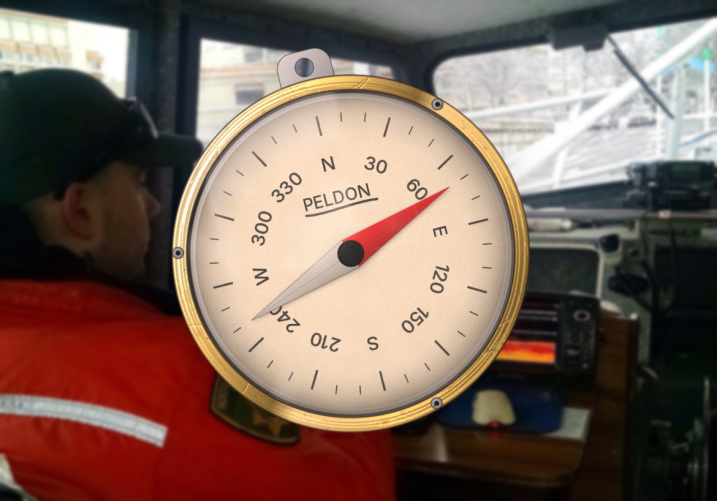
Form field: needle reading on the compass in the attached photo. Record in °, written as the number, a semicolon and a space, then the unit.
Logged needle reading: 70; °
